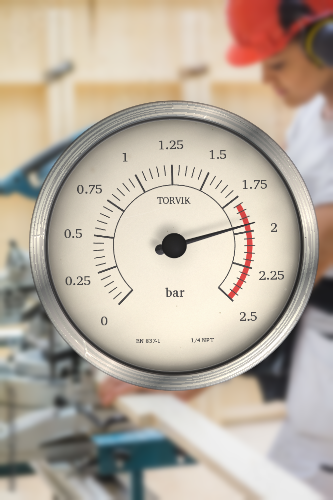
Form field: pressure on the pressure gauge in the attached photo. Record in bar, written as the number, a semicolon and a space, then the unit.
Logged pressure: 1.95; bar
